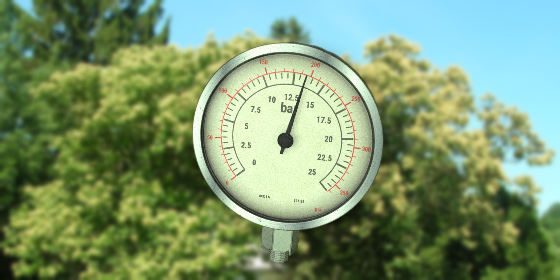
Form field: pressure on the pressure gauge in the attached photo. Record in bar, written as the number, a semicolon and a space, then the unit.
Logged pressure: 13.5; bar
